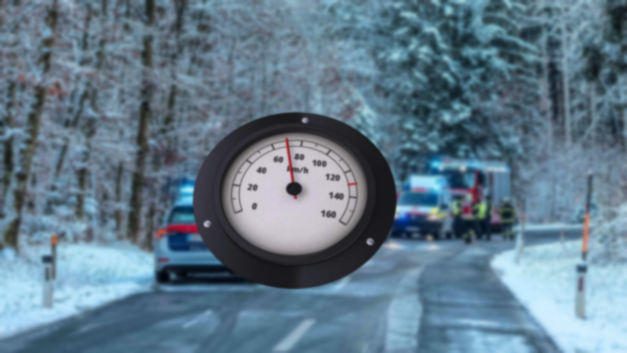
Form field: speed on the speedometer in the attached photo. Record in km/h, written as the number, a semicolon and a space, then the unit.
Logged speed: 70; km/h
